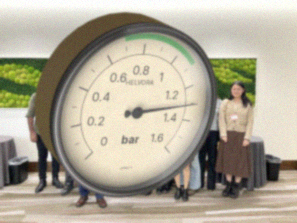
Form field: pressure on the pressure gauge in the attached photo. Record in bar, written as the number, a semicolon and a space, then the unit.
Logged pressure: 1.3; bar
